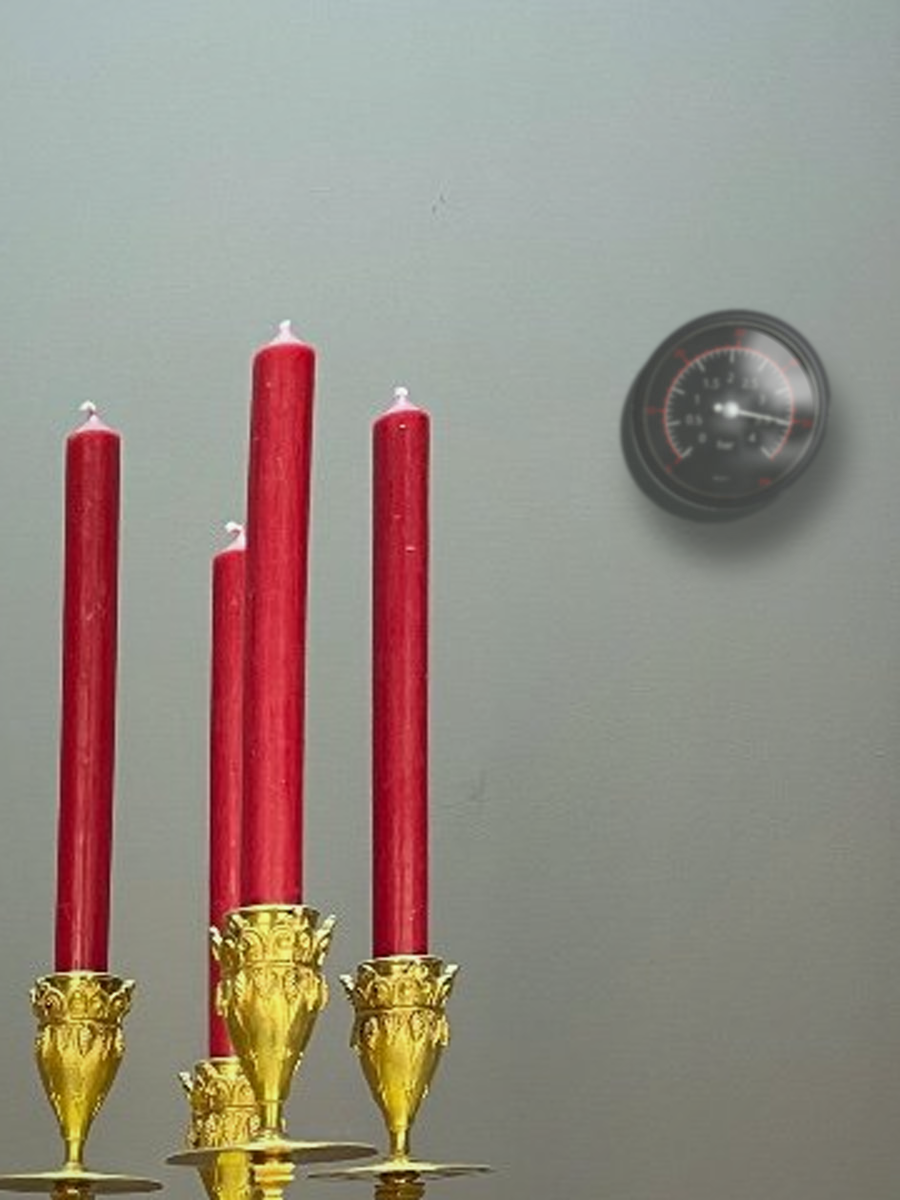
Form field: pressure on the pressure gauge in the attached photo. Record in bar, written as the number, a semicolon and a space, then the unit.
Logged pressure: 3.5; bar
